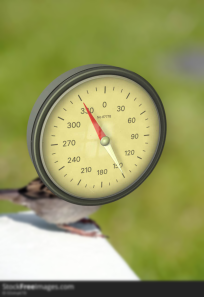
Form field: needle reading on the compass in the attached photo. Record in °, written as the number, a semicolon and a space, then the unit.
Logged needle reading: 330; °
